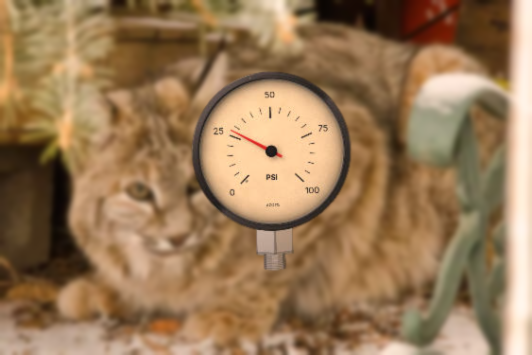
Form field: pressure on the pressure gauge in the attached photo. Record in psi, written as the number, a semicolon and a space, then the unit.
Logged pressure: 27.5; psi
